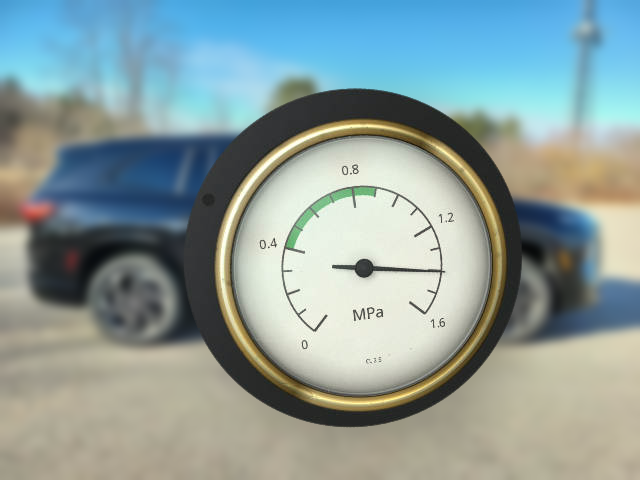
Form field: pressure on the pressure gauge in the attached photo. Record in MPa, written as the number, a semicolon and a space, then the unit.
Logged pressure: 1.4; MPa
